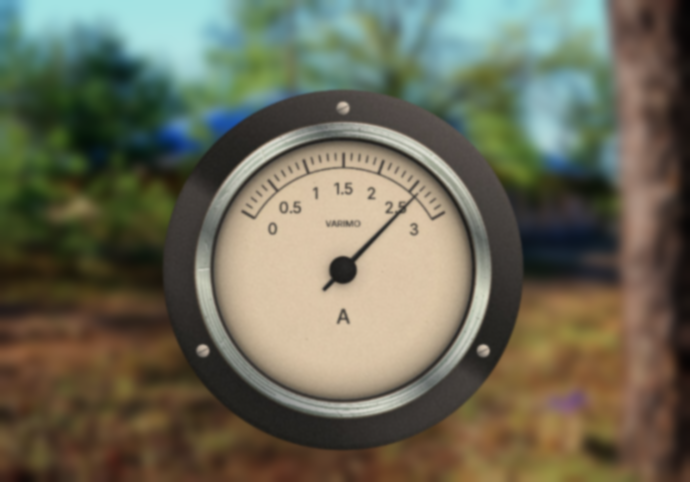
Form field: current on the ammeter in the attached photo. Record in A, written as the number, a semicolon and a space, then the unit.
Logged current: 2.6; A
